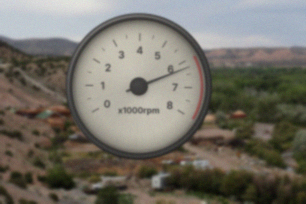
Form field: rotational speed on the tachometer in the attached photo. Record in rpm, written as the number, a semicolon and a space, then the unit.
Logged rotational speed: 6250; rpm
